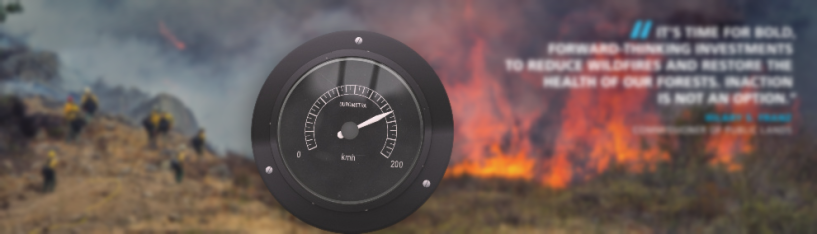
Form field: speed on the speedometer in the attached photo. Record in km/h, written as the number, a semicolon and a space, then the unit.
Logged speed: 150; km/h
